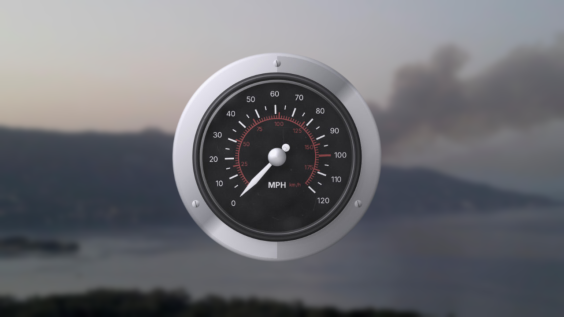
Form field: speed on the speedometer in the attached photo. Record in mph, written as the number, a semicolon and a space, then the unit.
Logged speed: 0; mph
